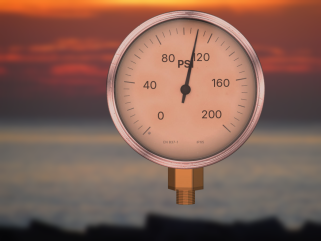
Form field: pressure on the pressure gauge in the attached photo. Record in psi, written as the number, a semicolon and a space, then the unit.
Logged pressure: 110; psi
